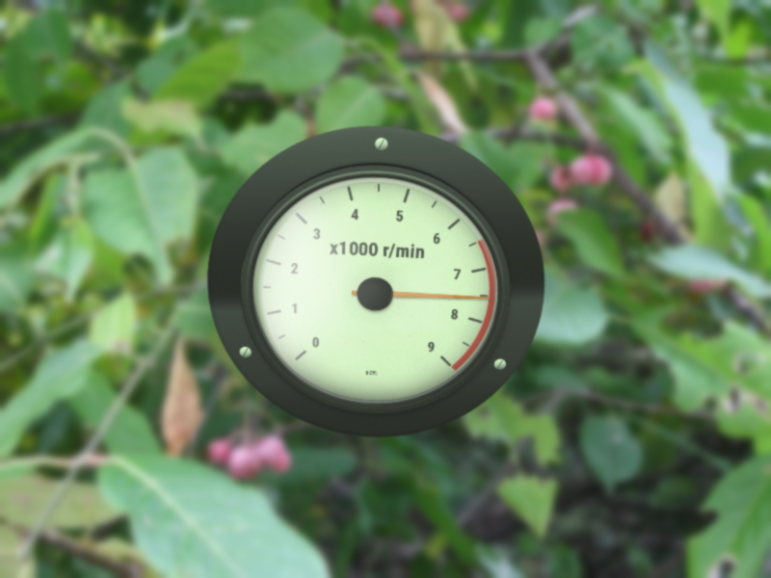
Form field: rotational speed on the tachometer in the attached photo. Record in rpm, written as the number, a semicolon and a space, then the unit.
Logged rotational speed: 7500; rpm
